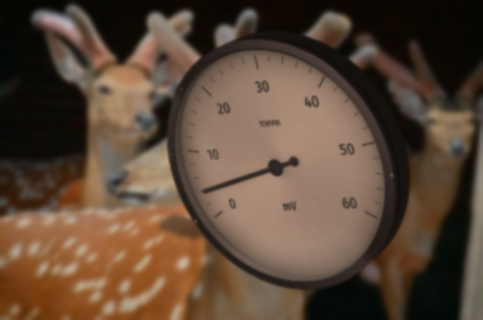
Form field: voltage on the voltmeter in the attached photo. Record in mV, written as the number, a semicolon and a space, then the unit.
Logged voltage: 4; mV
